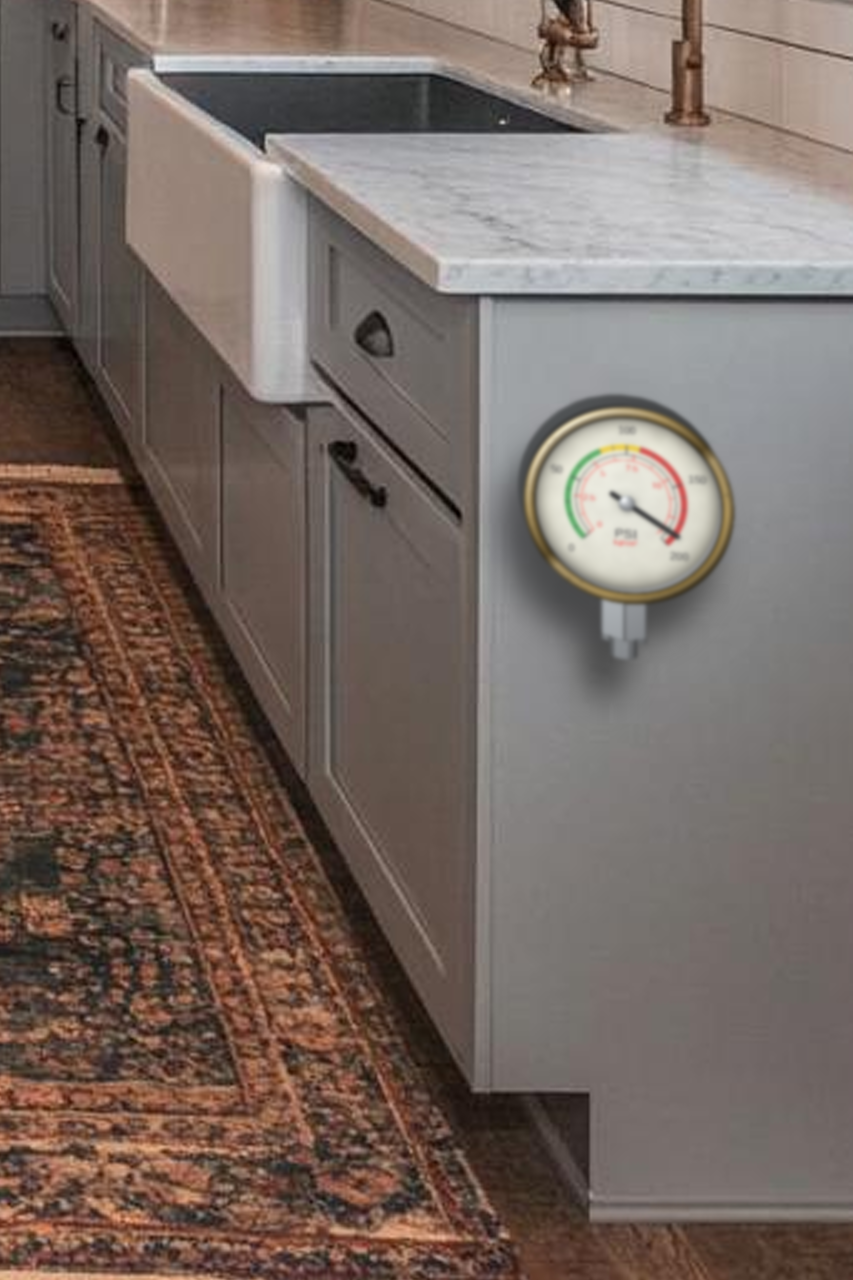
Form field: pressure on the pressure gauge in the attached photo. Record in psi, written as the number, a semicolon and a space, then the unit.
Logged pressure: 190; psi
